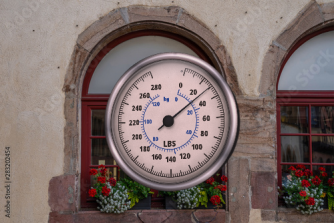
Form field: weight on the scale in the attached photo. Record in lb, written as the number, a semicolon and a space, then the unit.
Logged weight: 30; lb
